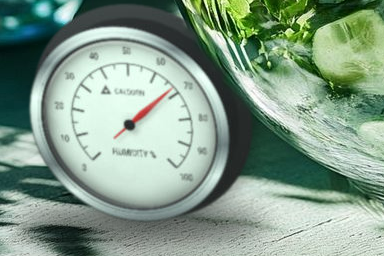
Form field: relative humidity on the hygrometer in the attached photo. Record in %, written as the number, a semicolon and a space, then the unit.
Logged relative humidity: 67.5; %
